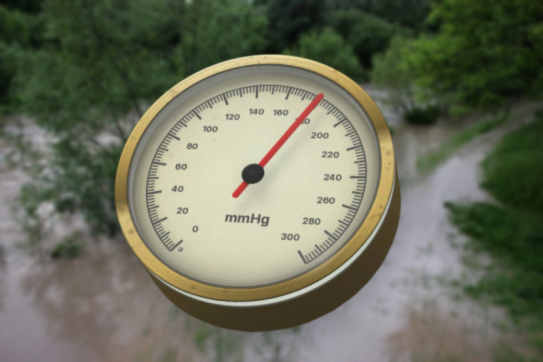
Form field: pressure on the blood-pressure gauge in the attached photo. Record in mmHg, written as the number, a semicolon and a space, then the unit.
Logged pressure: 180; mmHg
